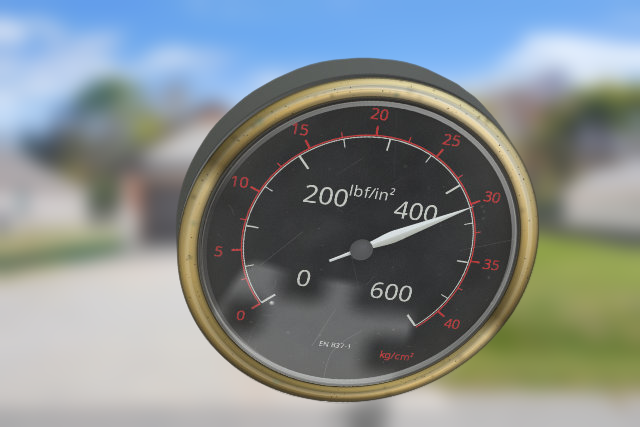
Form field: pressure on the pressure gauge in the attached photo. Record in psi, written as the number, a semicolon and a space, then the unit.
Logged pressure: 425; psi
